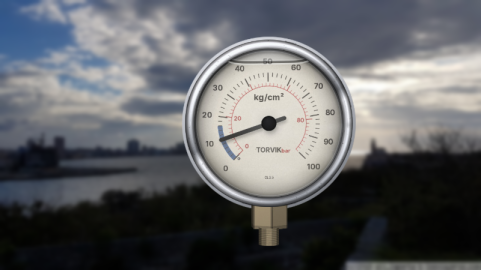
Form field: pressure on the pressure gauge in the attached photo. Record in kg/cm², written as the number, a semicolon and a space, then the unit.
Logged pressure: 10; kg/cm²
